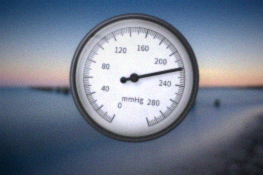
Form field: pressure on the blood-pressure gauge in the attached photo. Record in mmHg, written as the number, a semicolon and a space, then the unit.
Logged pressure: 220; mmHg
